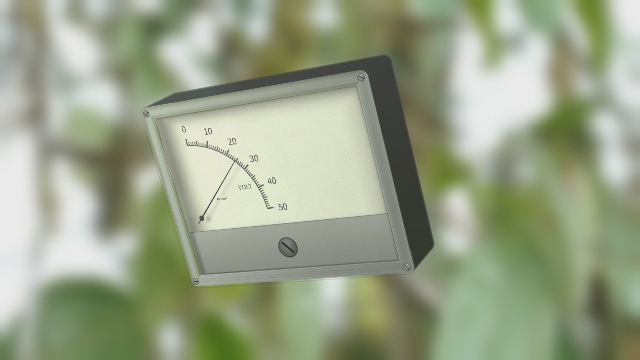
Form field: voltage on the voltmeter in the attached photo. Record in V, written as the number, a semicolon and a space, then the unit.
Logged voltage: 25; V
